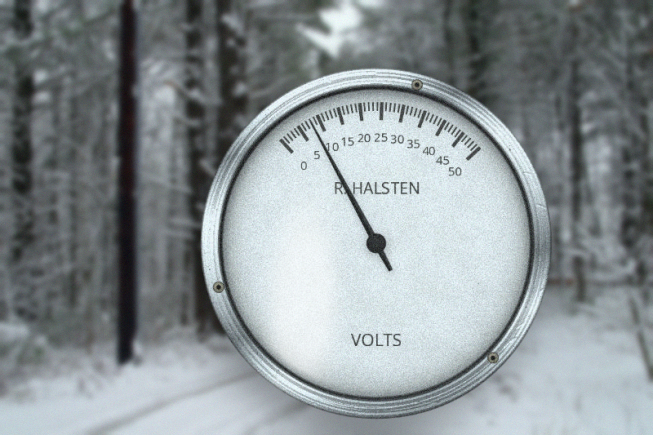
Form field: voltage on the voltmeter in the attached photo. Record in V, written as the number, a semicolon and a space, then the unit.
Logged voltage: 8; V
